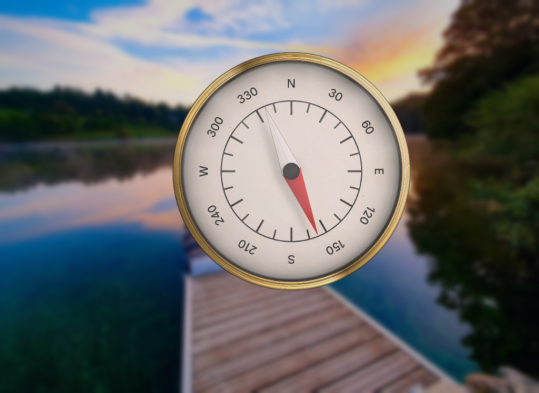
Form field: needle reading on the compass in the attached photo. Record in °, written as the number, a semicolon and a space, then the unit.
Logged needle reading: 157.5; °
